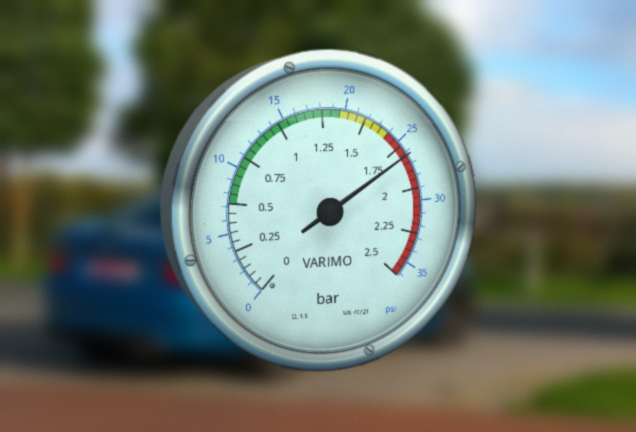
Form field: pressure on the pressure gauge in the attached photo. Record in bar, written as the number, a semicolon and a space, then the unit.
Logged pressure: 1.8; bar
